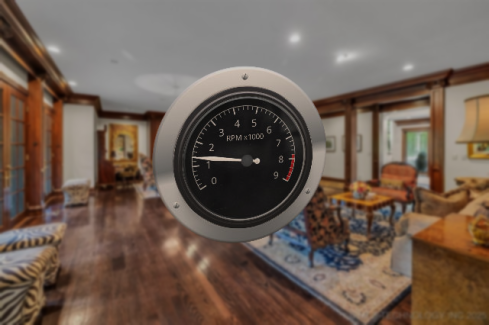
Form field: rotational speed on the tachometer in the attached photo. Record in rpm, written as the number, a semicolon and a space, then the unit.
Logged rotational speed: 1400; rpm
